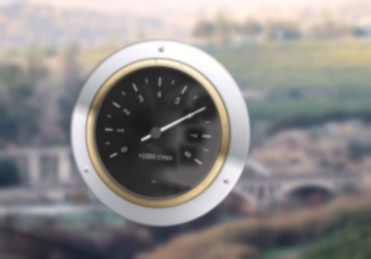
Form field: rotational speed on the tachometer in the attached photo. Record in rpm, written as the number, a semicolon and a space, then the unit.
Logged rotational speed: 6000; rpm
